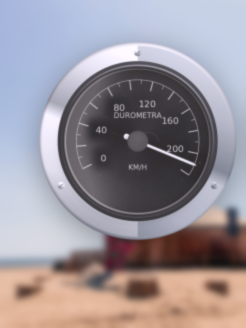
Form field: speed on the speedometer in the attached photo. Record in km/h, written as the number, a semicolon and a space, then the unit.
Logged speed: 210; km/h
